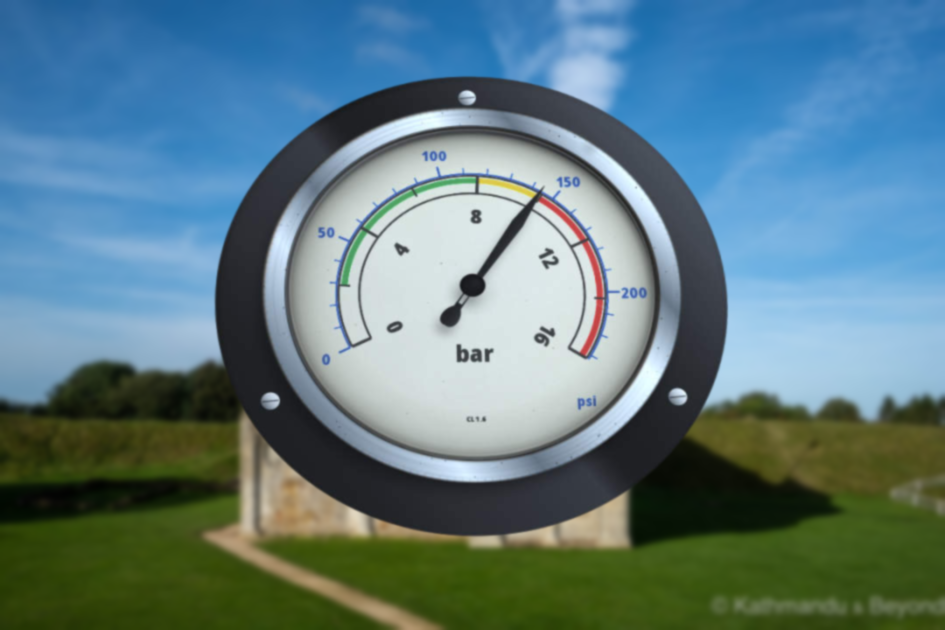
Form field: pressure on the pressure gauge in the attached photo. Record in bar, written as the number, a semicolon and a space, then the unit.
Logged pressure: 10; bar
